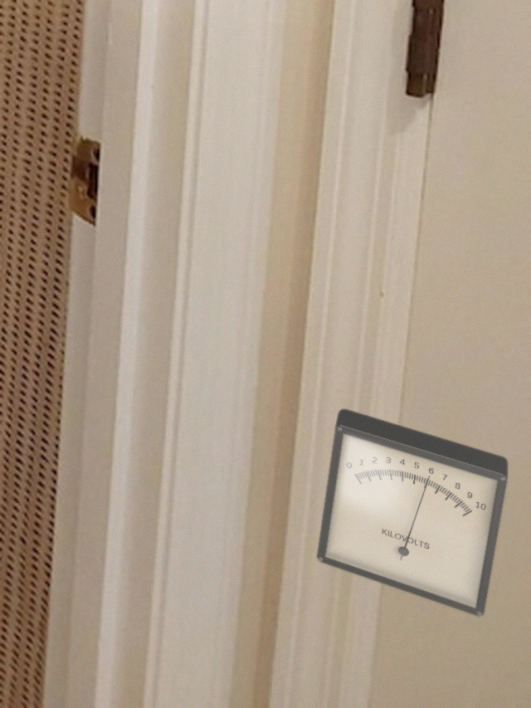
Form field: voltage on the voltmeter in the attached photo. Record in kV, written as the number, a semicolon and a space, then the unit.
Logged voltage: 6; kV
